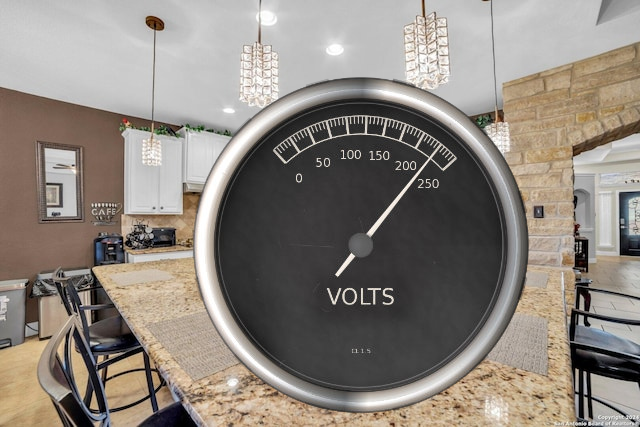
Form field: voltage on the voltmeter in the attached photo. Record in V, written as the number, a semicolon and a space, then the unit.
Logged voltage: 225; V
